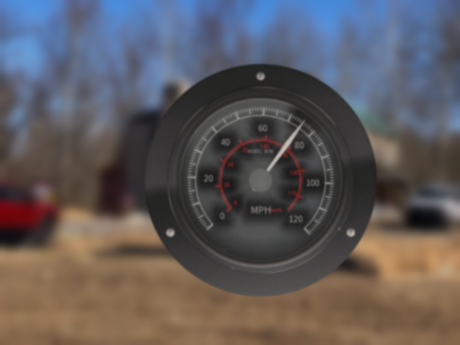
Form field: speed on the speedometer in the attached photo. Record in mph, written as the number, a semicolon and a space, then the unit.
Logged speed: 75; mph
